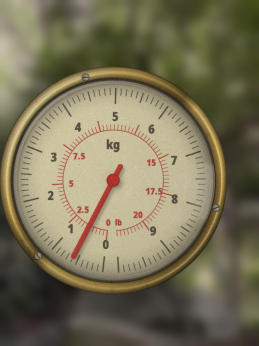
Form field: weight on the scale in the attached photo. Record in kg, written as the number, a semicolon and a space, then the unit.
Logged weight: 0.6; kg
